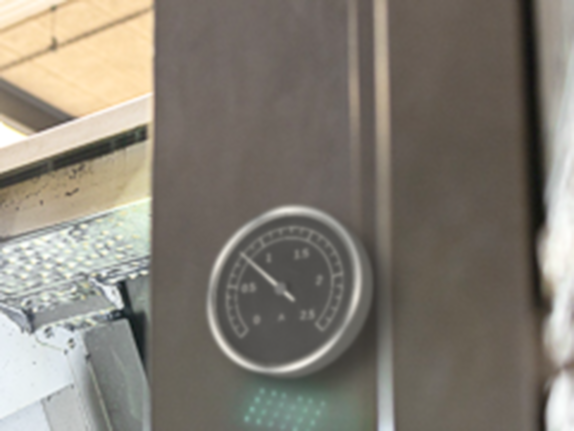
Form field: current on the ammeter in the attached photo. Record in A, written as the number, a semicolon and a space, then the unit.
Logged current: 0.8; A
